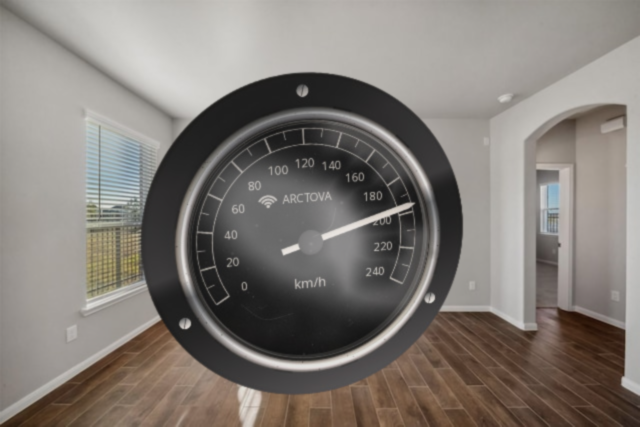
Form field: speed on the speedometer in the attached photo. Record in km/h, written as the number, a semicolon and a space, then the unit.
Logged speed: 195; km/h
